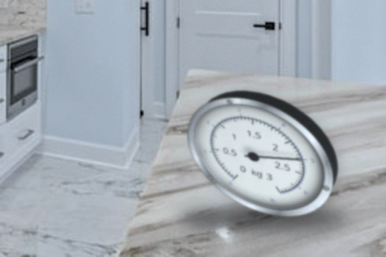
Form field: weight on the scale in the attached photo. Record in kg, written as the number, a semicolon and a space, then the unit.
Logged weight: 2.25; kg
